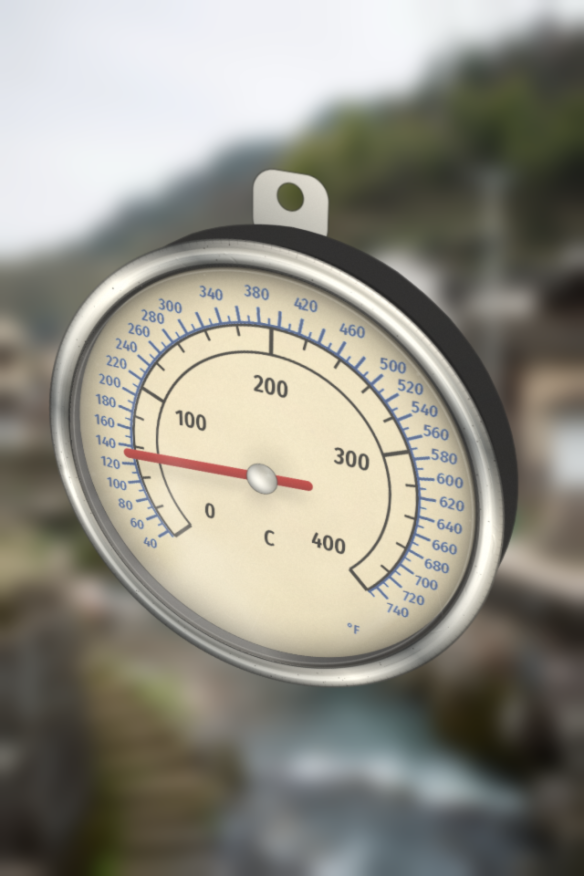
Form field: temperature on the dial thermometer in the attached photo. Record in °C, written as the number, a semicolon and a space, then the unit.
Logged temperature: 60; °C
